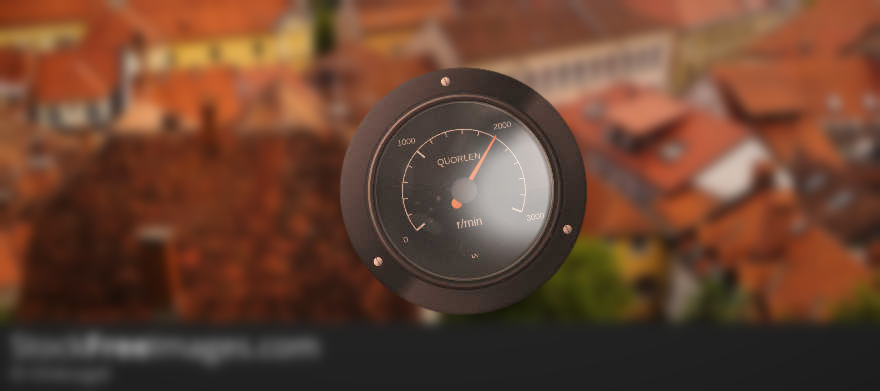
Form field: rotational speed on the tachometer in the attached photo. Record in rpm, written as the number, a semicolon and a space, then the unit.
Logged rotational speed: 2000; rpm
